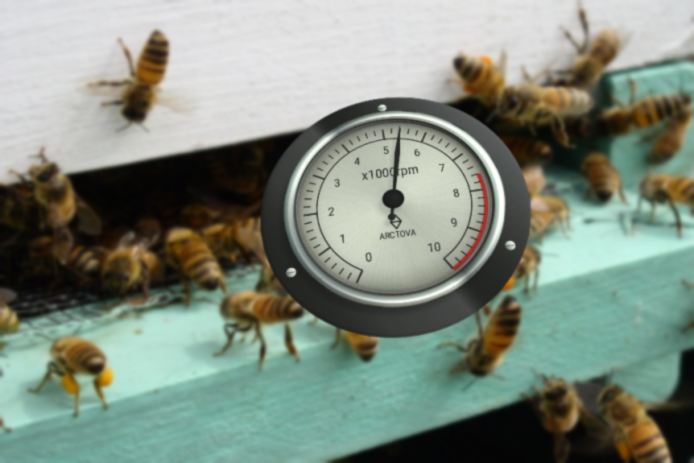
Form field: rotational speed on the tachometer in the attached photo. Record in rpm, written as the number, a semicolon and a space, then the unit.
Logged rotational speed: 5400; rpm
